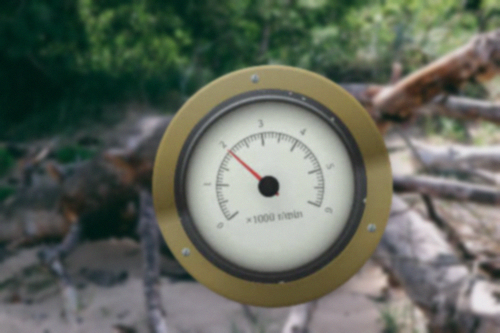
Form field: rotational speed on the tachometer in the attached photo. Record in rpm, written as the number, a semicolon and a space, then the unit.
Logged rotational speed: 2000; rpm
